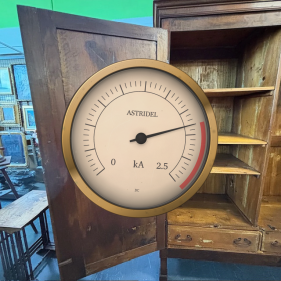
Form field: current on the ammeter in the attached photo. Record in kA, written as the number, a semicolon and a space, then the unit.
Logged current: 1.9; kA
